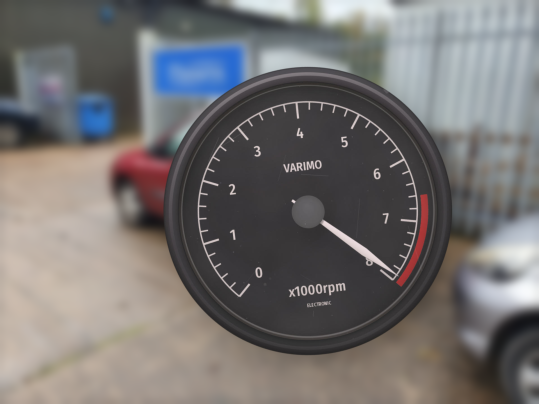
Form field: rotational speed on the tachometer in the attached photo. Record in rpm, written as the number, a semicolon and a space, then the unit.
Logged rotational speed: 7900; rpm
